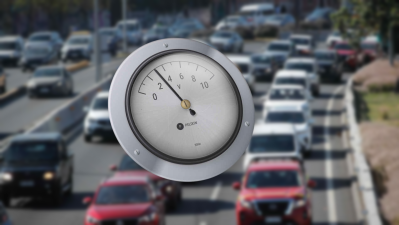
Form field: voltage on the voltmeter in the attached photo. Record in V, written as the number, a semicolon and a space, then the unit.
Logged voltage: 3; V
